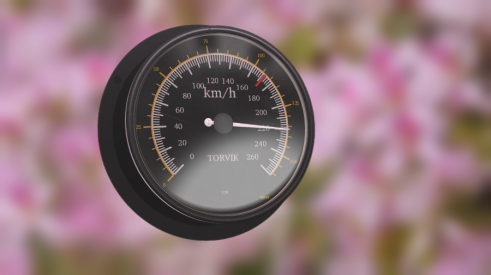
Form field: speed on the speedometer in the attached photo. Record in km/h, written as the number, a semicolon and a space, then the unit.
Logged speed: 220; km/h
